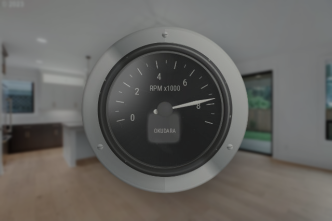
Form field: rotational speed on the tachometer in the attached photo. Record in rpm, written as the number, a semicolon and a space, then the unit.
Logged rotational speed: 7750; rpm
